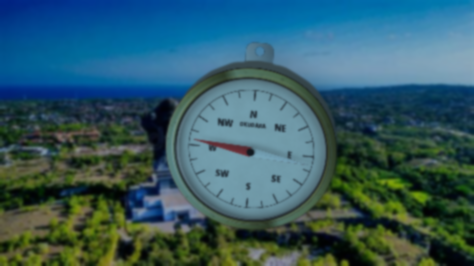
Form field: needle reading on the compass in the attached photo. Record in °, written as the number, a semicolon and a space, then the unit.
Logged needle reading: 277.5; °
